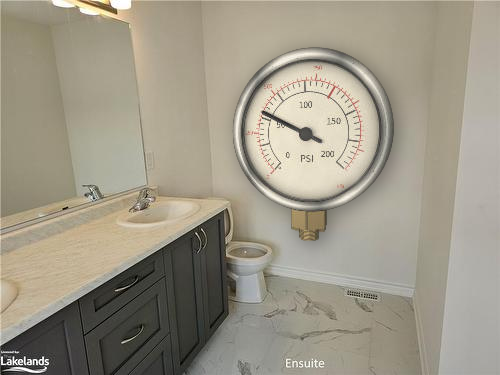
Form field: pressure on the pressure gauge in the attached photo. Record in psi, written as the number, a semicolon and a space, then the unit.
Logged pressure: 55; psi
